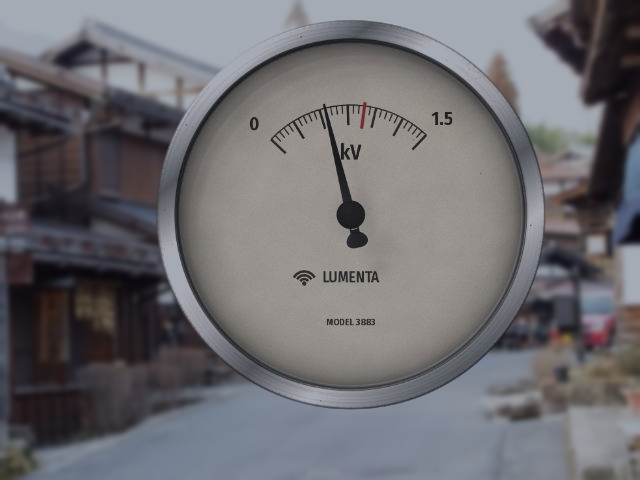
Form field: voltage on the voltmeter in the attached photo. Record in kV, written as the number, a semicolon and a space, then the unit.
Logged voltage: 0.55; kV
